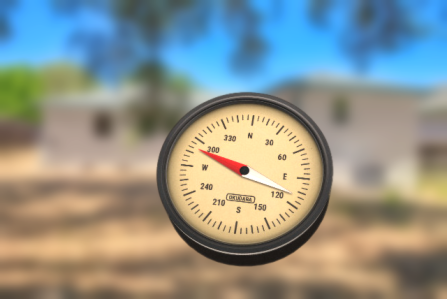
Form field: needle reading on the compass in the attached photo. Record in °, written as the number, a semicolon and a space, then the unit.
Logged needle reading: 290; °
